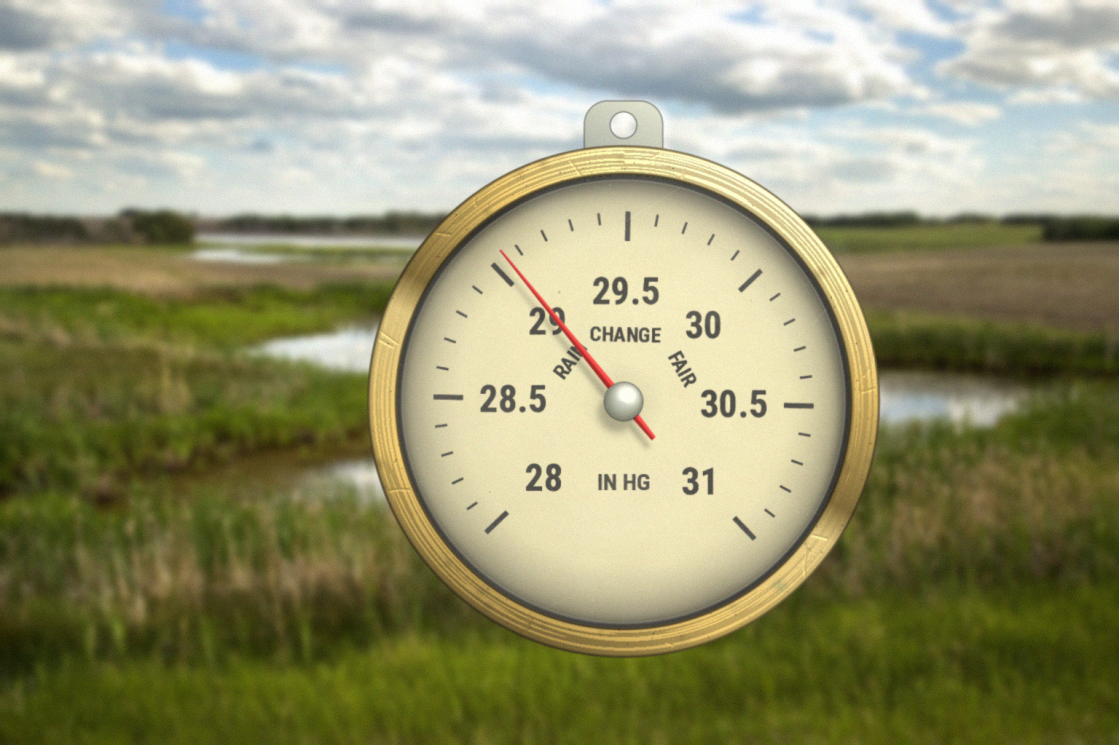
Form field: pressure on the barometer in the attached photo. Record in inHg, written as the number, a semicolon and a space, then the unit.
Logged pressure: 29.05; inHg
